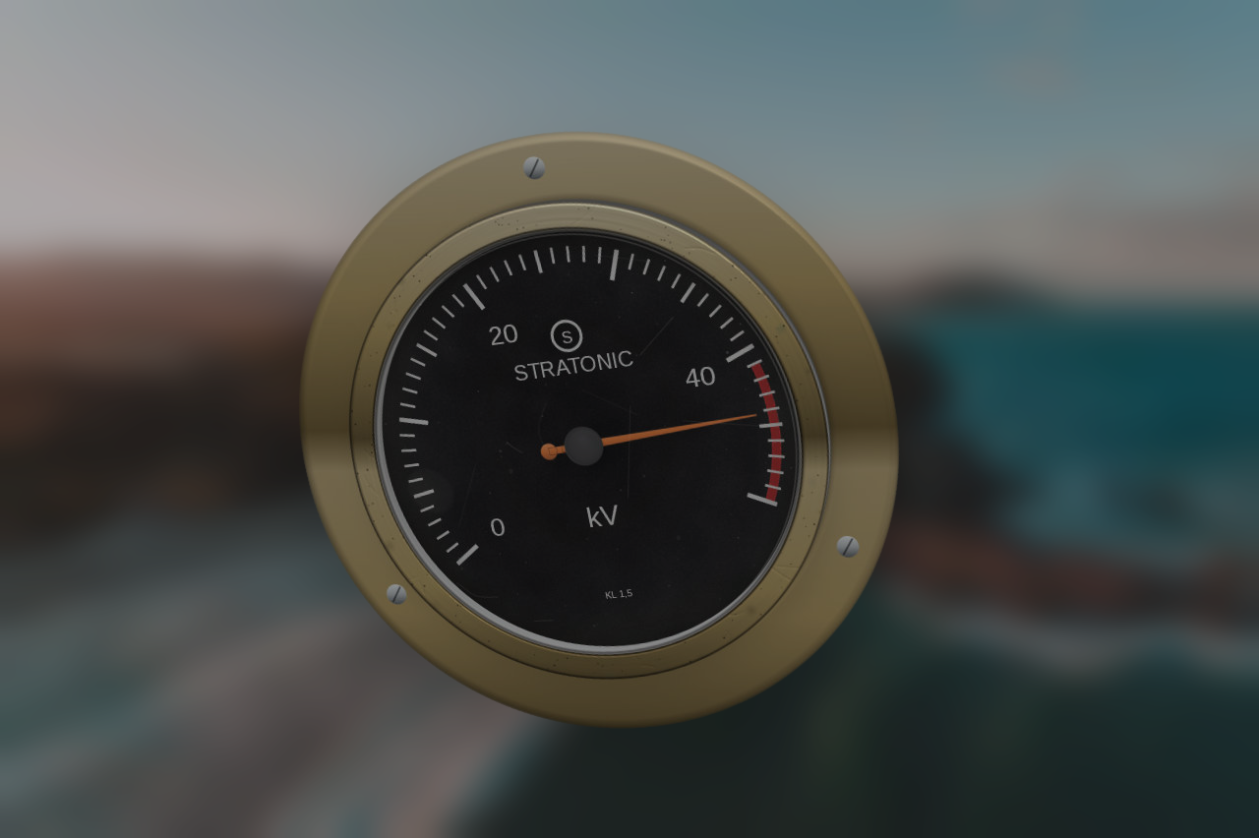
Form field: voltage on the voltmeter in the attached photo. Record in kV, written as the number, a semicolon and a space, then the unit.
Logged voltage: 44; kV
